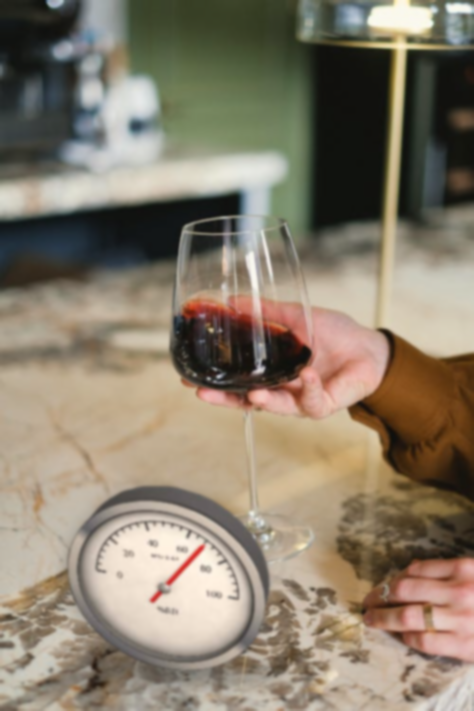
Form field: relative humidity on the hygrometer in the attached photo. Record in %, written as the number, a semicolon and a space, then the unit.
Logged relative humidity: 68; %
